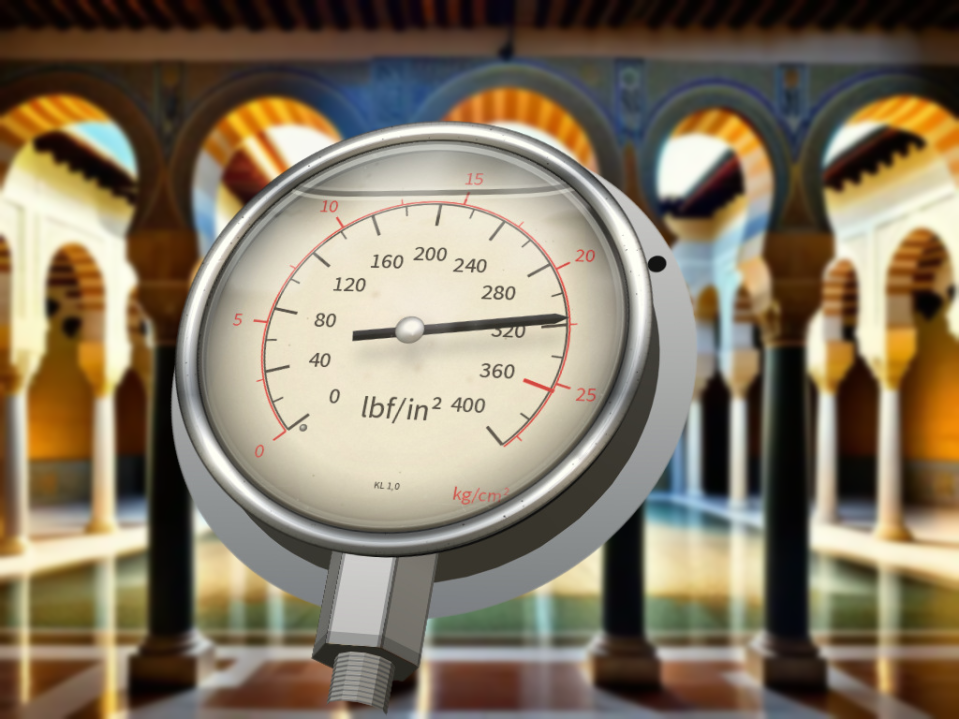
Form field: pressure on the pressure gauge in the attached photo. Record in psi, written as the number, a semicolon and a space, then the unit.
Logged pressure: 320; psi
